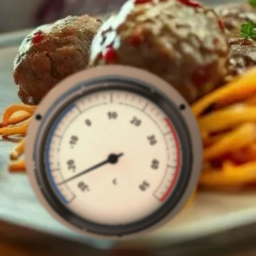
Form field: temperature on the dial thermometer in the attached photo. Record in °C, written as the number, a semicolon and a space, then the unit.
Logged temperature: -24; °C
